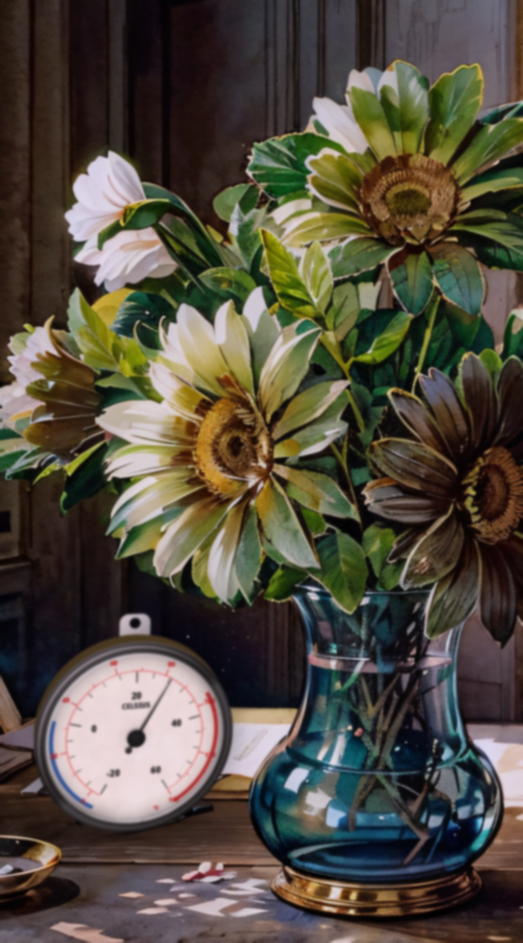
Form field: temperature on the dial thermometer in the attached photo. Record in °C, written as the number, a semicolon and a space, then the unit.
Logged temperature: 28; °C
